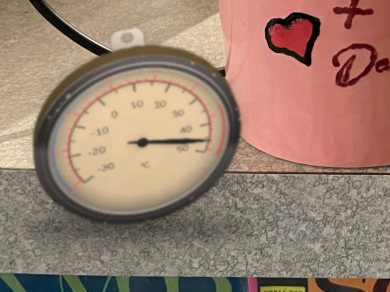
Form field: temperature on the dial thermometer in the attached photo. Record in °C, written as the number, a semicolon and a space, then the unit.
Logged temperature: 45; °C
